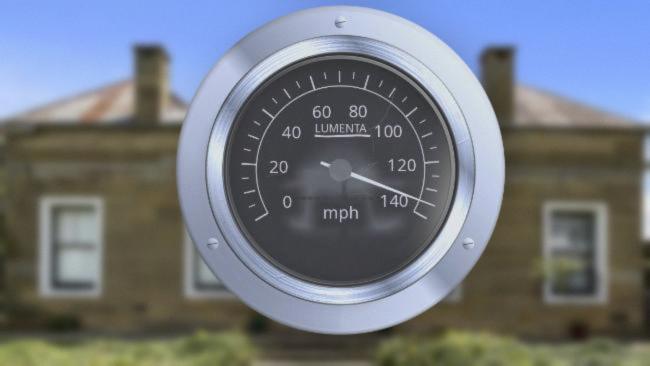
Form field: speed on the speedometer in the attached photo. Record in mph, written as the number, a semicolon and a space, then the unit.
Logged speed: 135; mph
